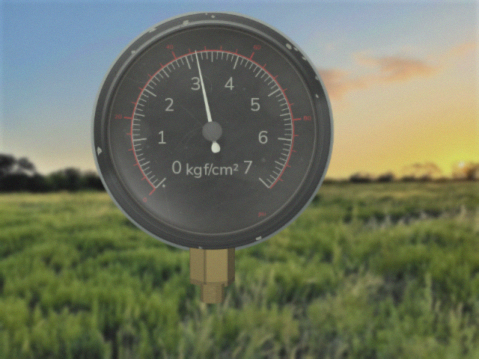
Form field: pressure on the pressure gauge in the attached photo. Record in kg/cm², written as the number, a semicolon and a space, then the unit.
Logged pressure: 3.2; kg/cm²
